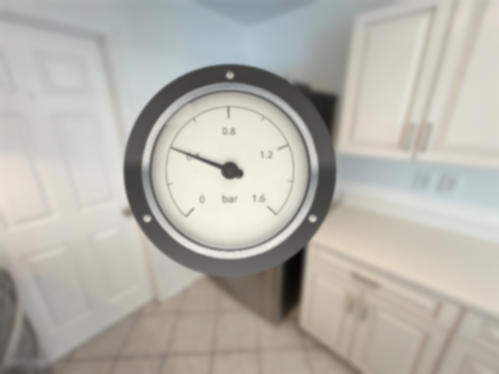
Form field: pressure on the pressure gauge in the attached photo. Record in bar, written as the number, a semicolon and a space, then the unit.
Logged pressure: 0.4; bar
